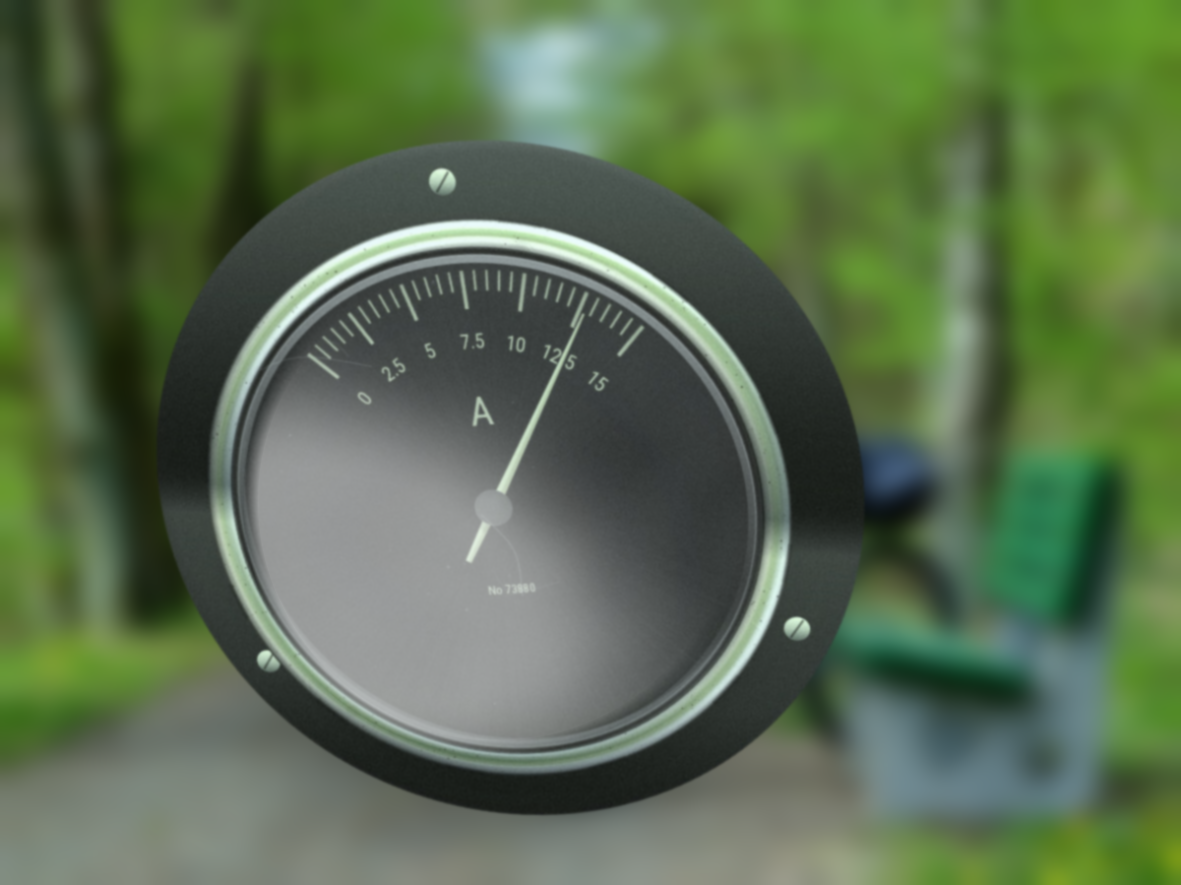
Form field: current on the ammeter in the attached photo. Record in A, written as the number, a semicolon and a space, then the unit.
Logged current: 12.75; A
